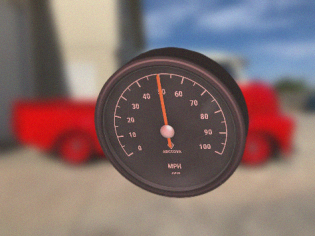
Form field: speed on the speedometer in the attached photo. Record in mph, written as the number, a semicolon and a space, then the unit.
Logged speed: 50; mph
